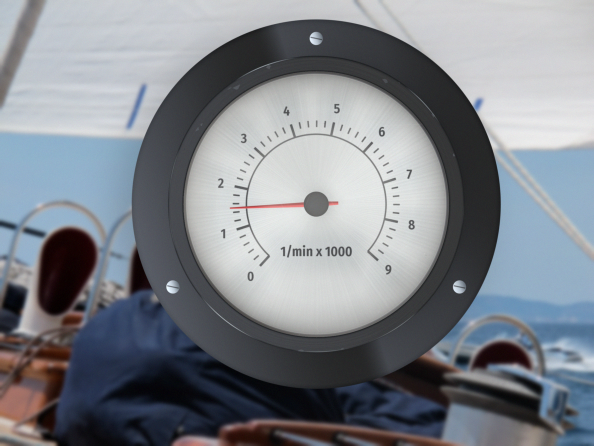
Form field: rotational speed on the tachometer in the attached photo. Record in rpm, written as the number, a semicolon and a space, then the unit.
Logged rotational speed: 1500; rpm
